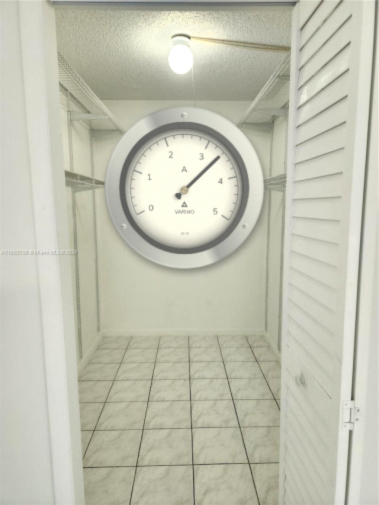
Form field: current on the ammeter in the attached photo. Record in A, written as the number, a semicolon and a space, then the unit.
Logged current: 3.4; A
